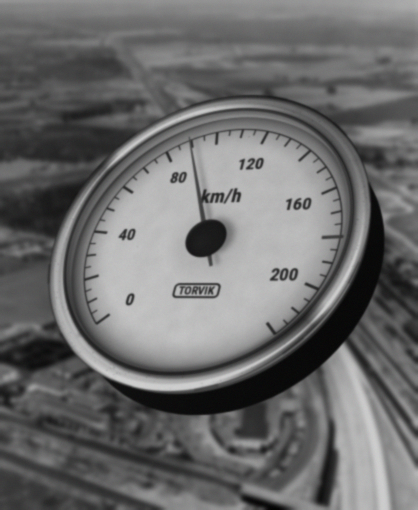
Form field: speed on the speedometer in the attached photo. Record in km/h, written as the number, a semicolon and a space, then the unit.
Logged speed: 90; km/h
